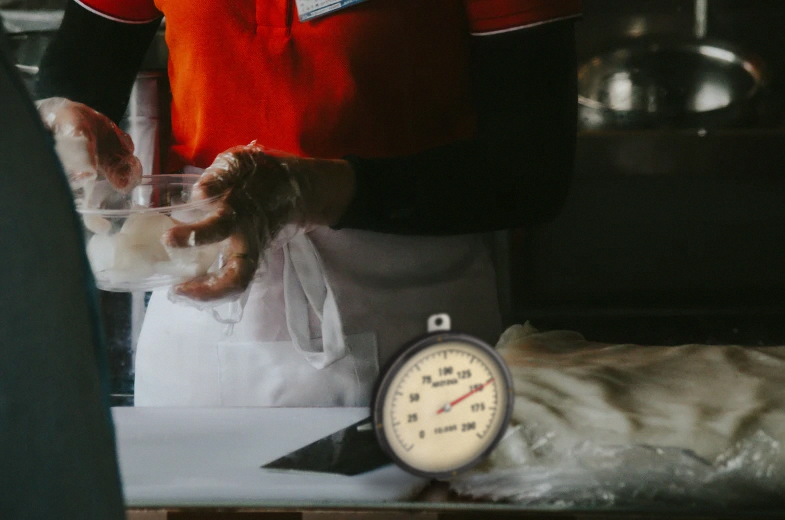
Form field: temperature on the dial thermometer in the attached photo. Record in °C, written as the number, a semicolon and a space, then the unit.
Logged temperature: 150; °C
